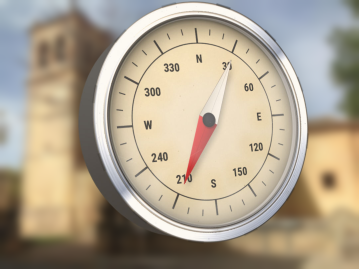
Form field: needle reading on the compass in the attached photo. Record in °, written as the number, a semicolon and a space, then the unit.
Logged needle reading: 210; °
